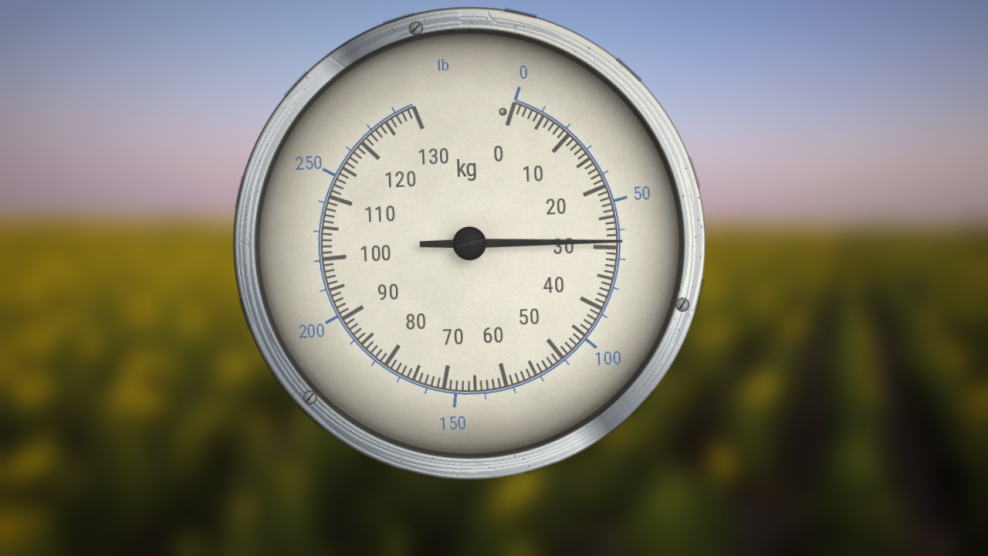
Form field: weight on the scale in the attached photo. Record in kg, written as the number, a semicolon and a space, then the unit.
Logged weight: 29; kg
